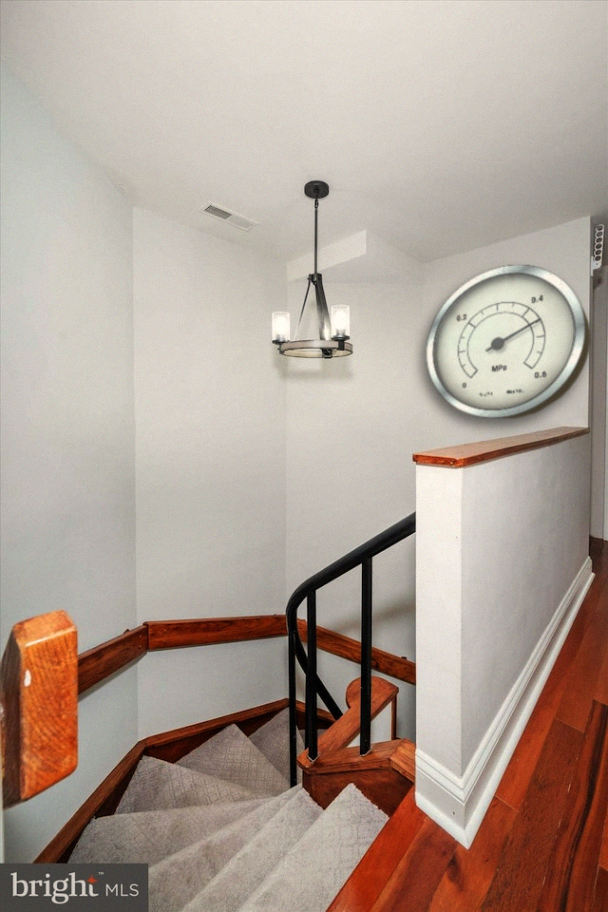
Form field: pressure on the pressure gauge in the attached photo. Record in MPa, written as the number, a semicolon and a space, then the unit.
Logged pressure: 0.45; MPa
